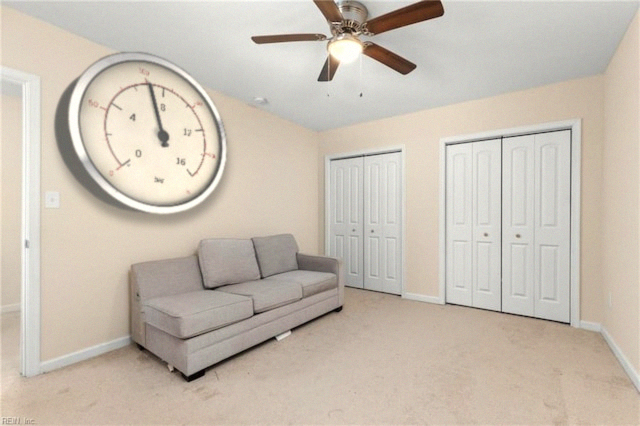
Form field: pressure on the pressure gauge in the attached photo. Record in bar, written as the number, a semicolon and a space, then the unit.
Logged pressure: 7; bar
